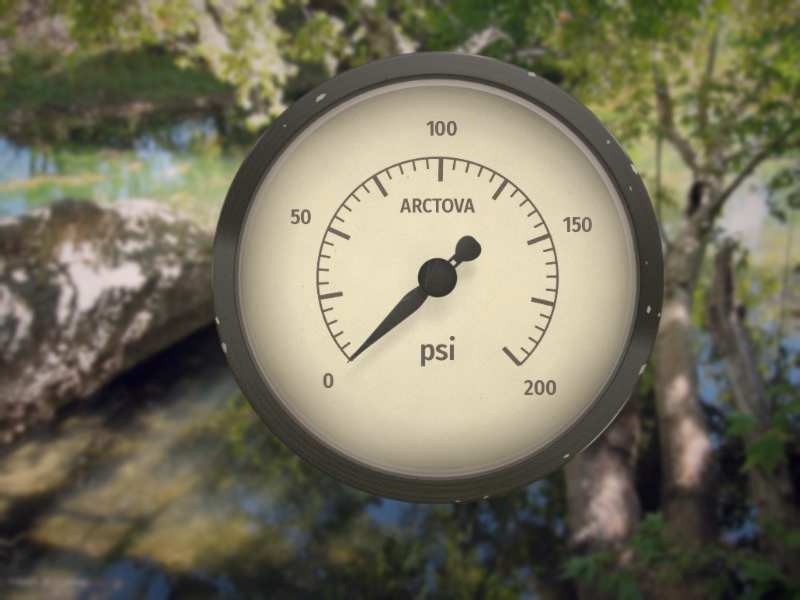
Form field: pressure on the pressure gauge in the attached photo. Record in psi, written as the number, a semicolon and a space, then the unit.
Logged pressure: 0; psi
